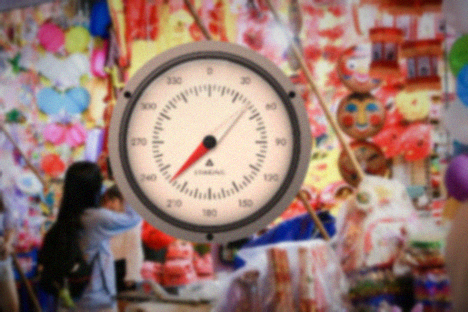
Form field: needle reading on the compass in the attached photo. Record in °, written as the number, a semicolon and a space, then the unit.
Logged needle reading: 225; °
